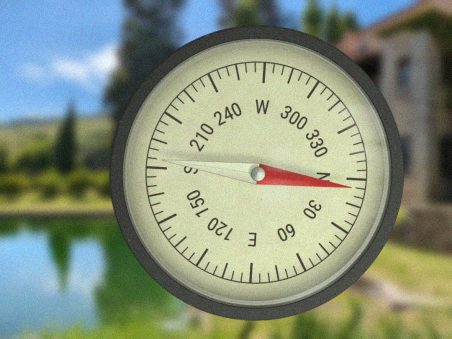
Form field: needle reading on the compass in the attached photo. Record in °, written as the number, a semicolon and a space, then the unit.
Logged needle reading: 5; °
